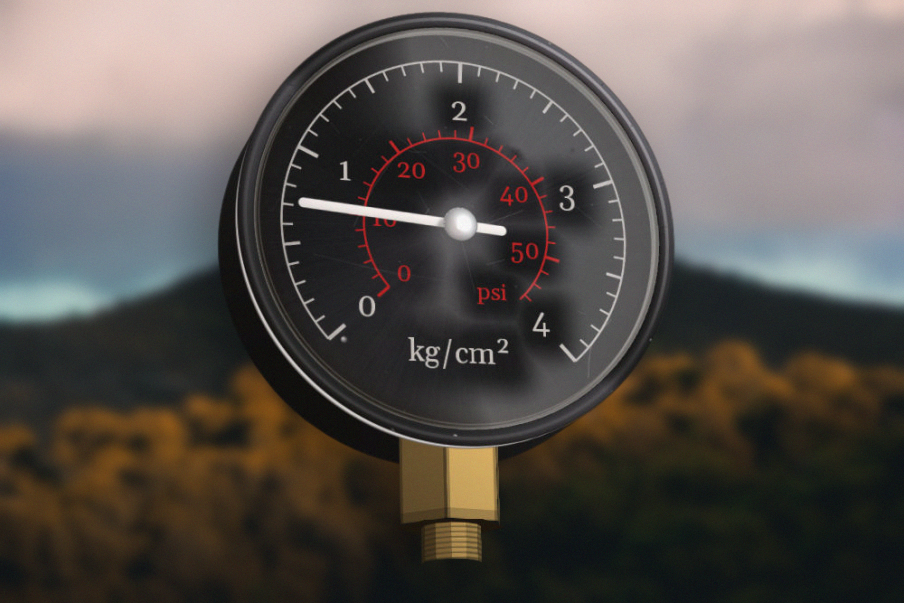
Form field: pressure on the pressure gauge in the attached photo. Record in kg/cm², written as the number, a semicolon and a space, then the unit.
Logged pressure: 0.7; kg/cm²
